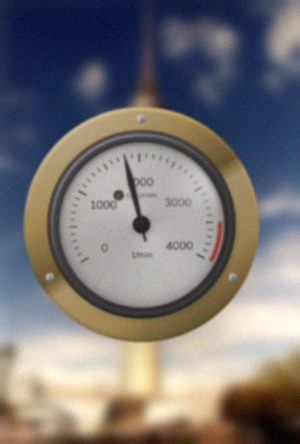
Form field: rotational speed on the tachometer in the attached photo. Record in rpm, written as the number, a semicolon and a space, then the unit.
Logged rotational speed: 1800; rpm
